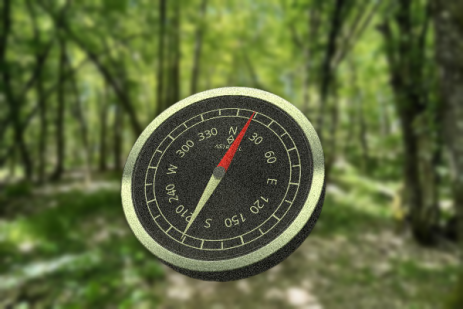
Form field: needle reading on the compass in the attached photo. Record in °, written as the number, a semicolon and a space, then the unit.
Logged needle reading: 15; °
